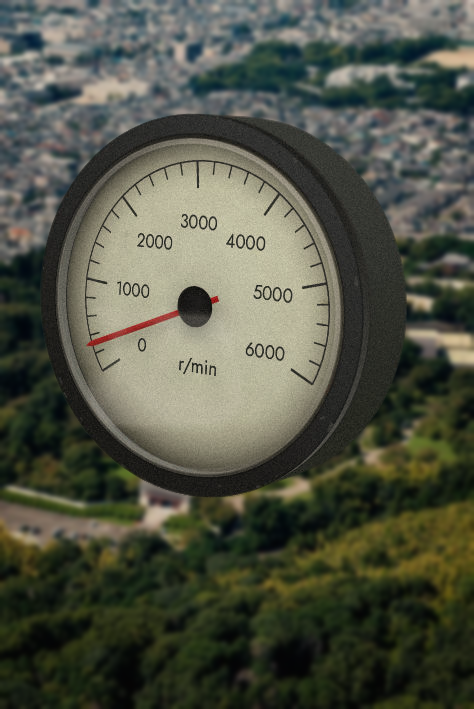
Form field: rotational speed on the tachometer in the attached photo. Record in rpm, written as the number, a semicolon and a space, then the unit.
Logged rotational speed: 300; rpm
